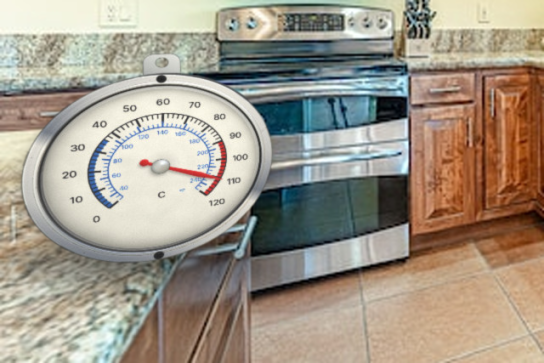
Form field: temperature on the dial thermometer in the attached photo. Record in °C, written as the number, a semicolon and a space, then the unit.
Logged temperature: 110; °C
